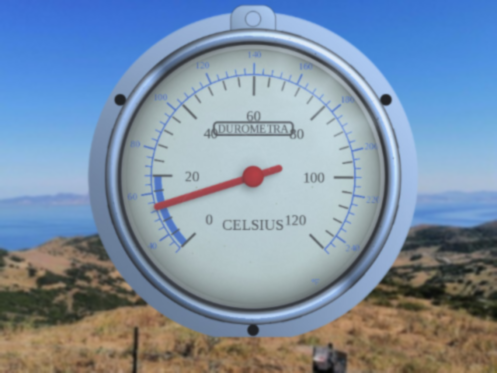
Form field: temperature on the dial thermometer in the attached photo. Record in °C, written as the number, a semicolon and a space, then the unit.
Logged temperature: 12; °C
